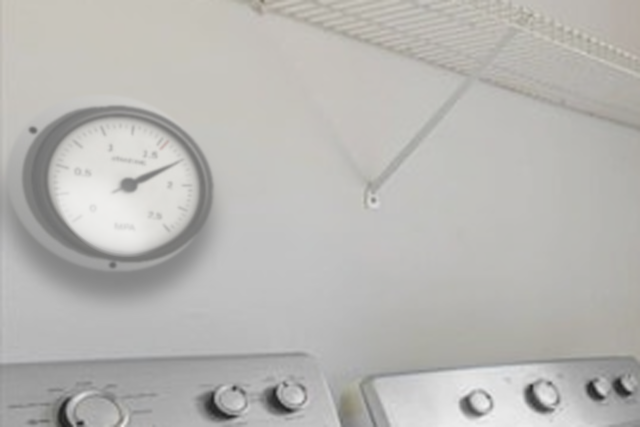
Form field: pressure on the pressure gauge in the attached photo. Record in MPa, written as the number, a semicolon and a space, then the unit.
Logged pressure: 1.75; MPa
